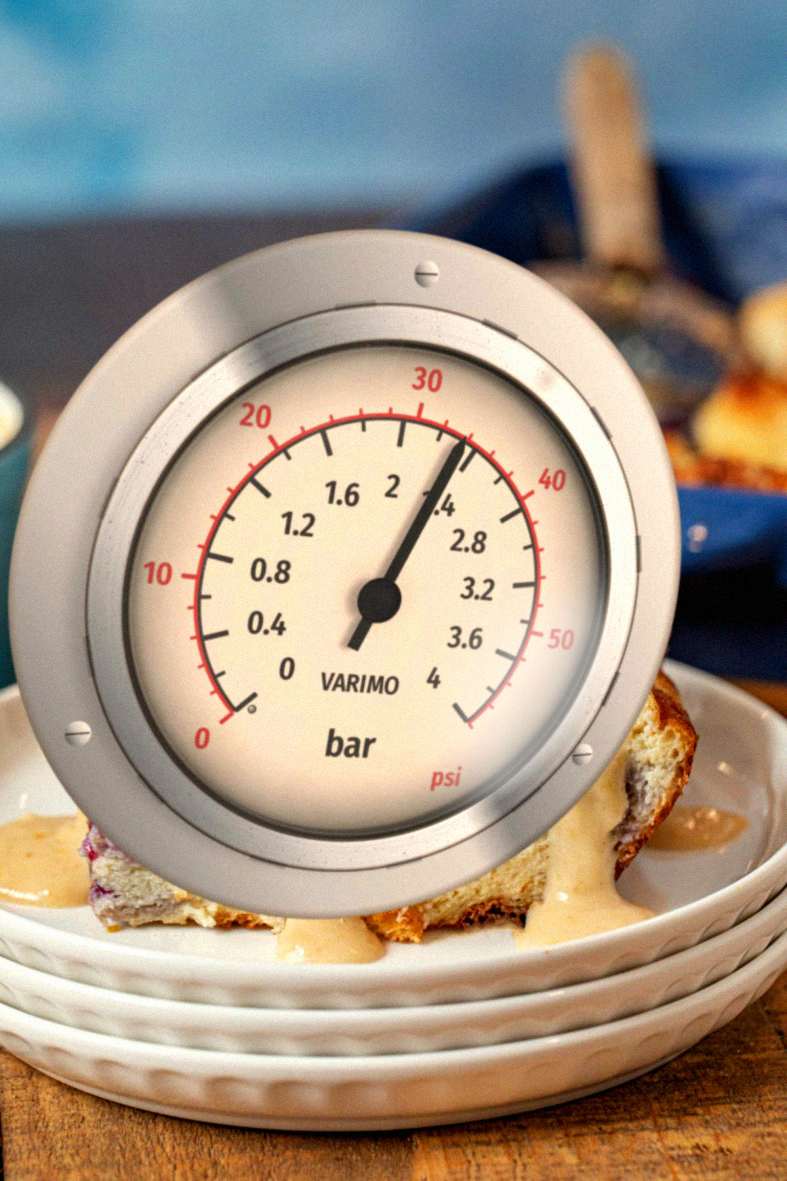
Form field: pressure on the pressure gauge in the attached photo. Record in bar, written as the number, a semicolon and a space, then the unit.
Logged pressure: 2.3; bar
